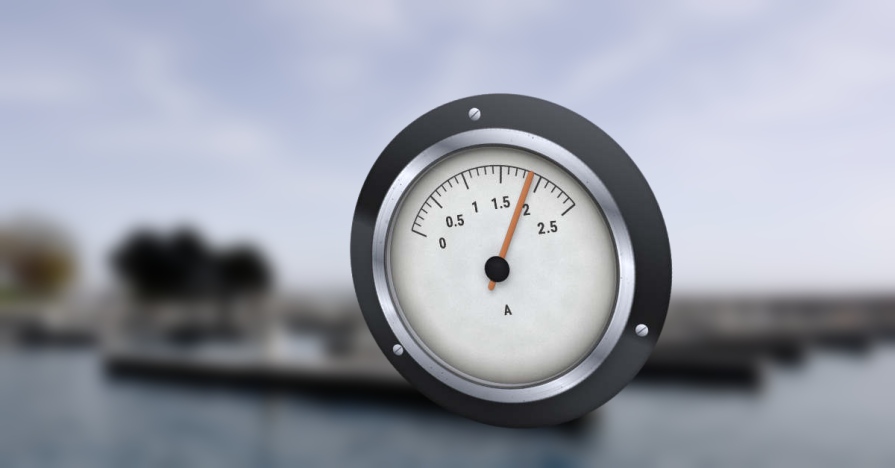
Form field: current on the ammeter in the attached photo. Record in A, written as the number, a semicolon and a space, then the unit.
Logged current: 1.9; A
